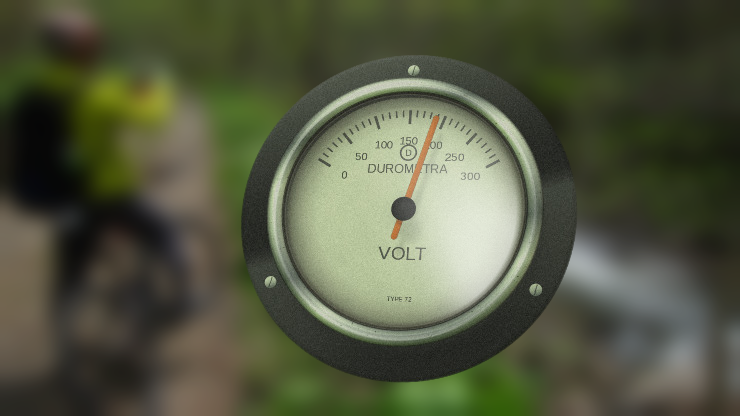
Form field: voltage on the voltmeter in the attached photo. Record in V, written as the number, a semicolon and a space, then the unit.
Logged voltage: 190; V
